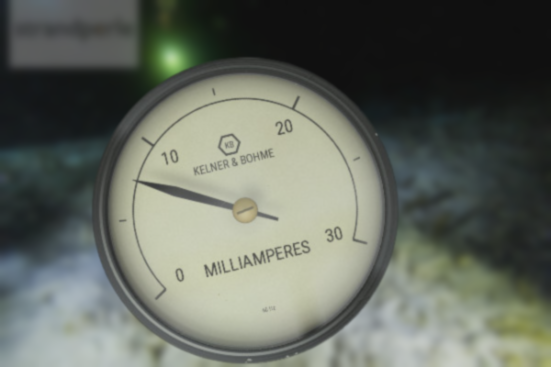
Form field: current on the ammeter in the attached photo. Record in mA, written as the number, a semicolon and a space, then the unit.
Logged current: 7.5; mA
